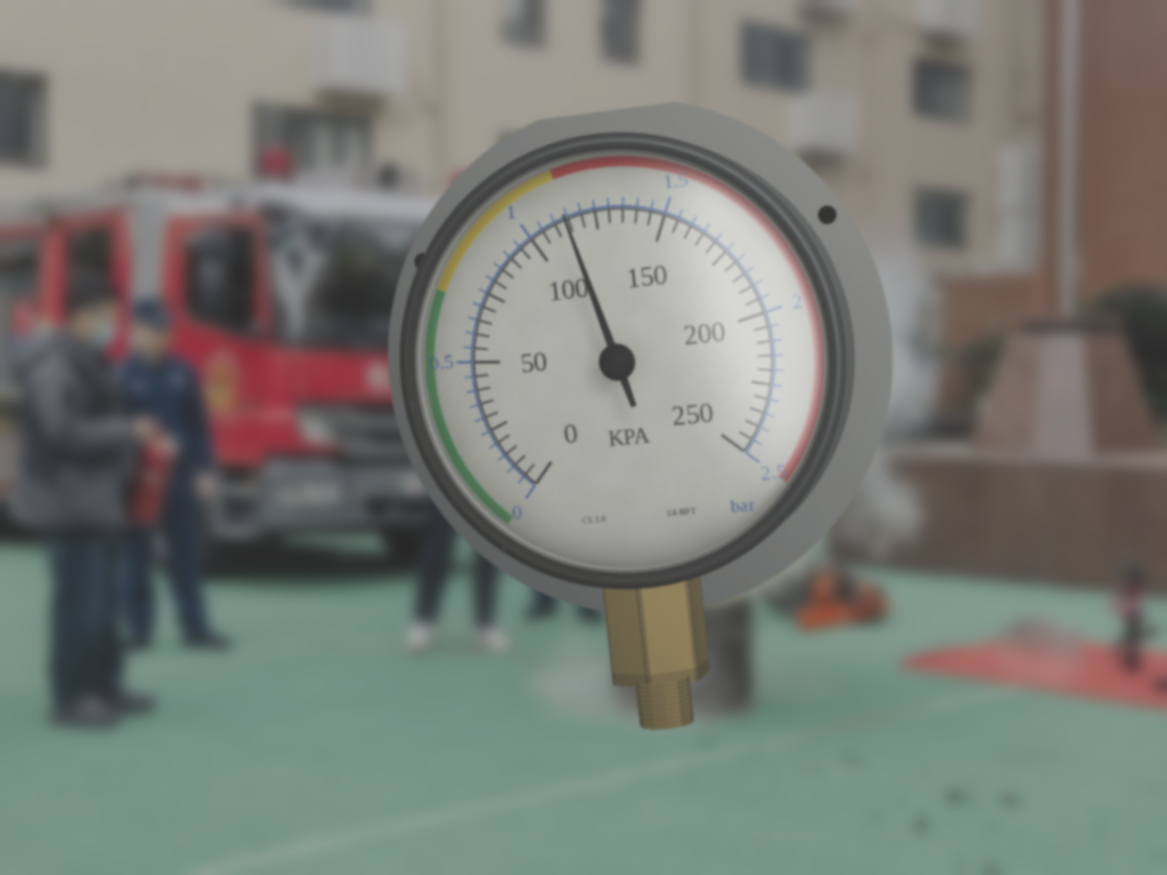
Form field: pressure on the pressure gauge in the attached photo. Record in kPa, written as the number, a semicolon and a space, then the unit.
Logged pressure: 115; kPa
